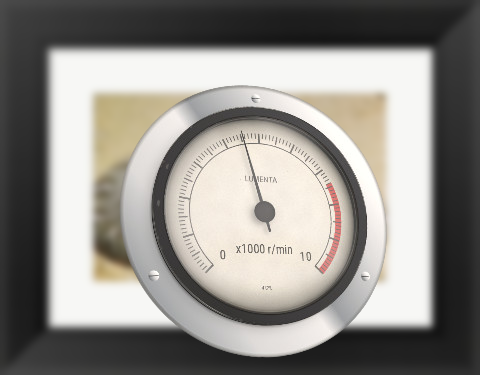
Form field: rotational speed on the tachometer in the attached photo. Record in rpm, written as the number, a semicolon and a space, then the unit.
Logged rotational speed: 4500; rpm
